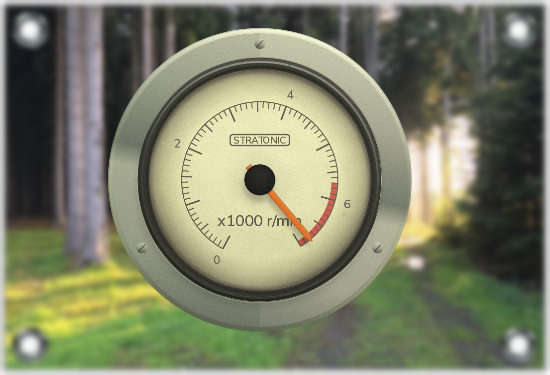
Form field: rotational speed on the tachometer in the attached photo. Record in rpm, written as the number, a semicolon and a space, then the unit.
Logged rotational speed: 6800; rpm
